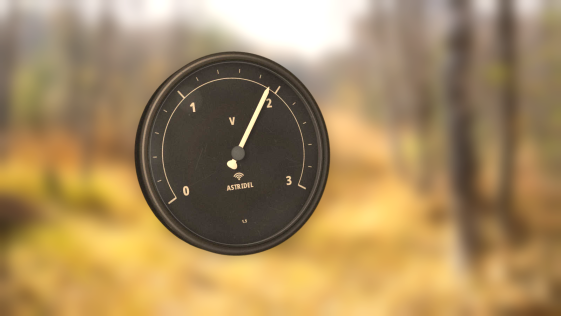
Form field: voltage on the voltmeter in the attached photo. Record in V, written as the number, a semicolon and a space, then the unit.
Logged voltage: 1.9; V
